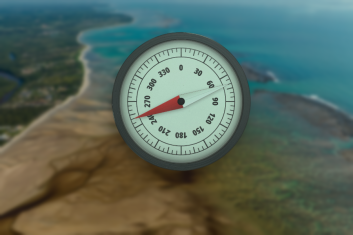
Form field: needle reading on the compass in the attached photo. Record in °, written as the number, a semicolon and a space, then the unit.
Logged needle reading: 250; °
